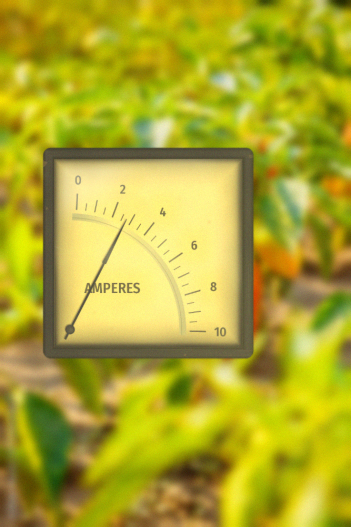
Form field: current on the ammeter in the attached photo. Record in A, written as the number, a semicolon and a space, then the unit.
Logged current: 2.75; A
